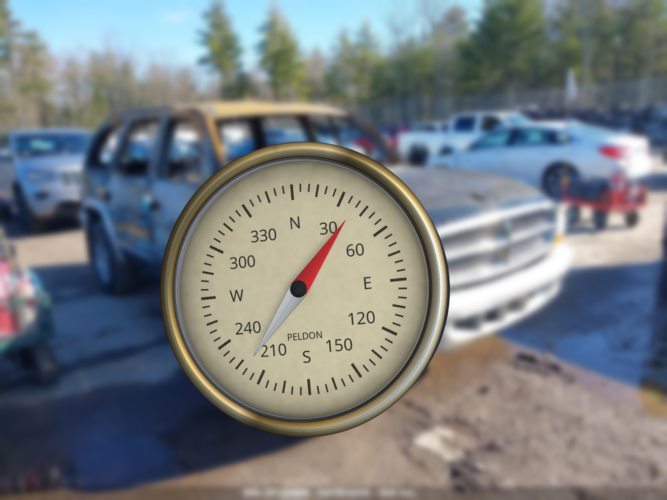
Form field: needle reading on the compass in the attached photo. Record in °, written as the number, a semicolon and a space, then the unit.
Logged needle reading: 40; °
